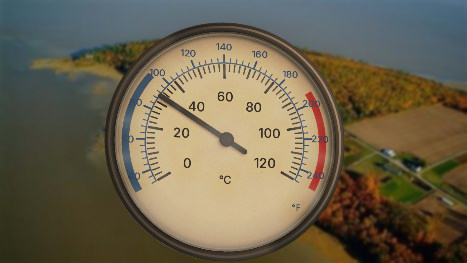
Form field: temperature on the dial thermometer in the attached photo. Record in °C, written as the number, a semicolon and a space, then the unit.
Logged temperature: 32; °C
